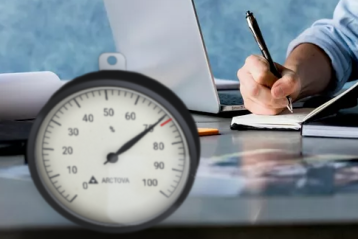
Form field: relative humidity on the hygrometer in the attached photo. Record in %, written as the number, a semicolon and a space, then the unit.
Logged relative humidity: 70; %
